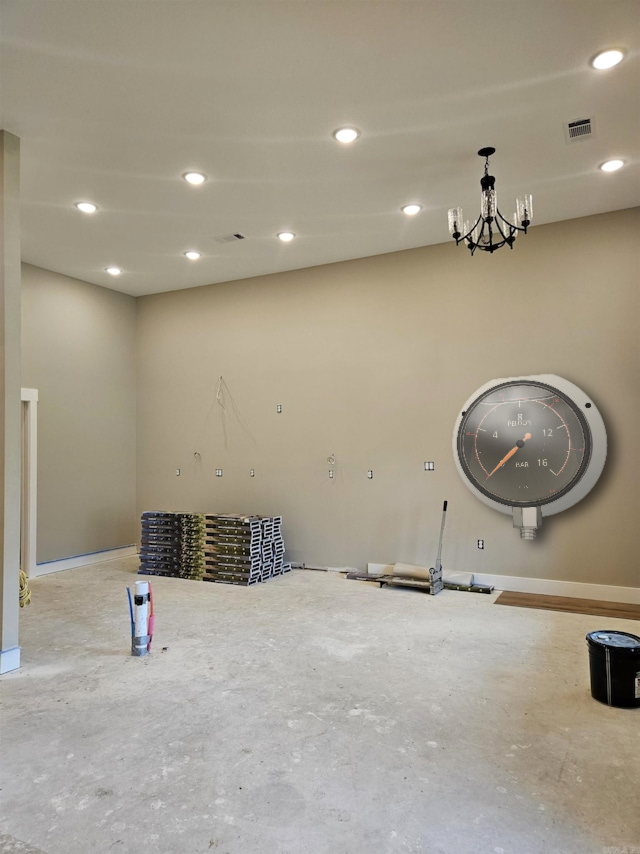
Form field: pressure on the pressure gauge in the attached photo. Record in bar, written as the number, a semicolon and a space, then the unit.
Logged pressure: 0; bar
